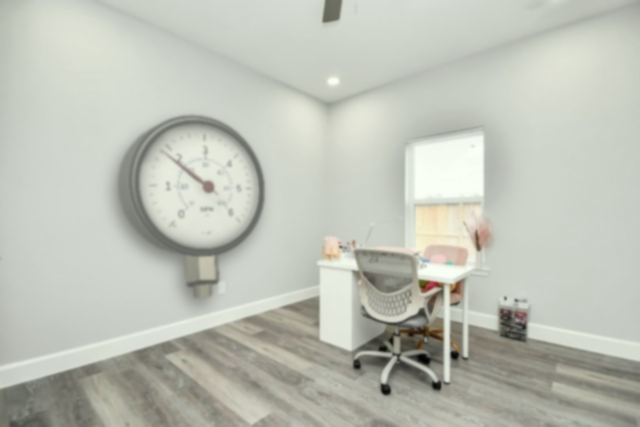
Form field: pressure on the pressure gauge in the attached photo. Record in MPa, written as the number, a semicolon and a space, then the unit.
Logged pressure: 1.8; MPa
